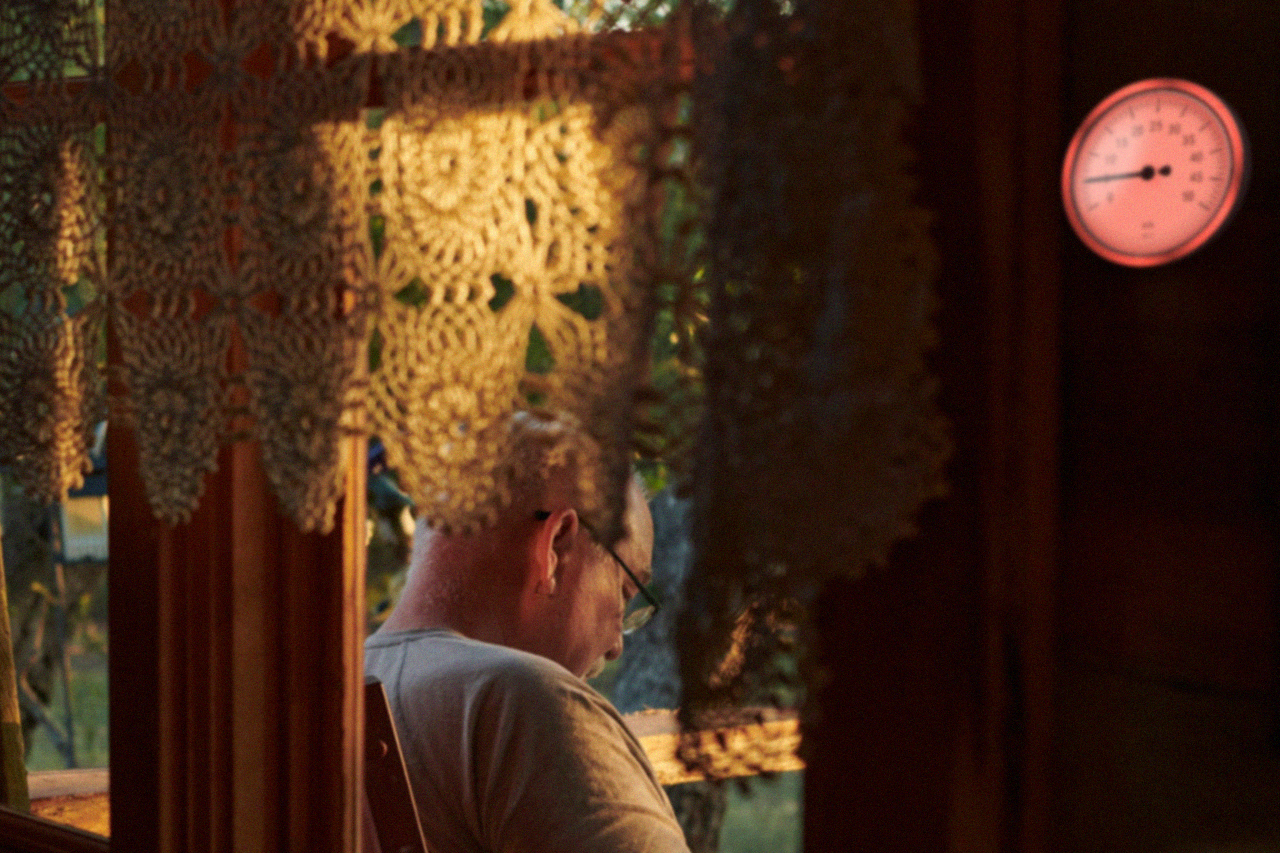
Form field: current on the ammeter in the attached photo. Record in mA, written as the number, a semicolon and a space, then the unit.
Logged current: 5; mA
